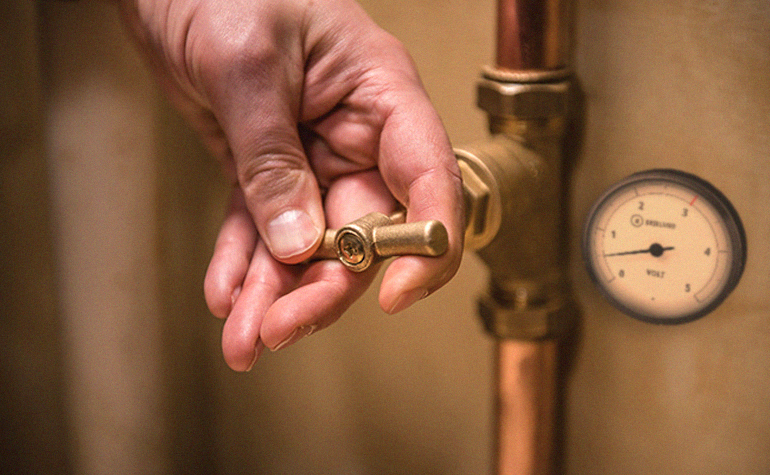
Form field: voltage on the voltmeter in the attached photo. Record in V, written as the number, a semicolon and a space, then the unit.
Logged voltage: 0.5; V
